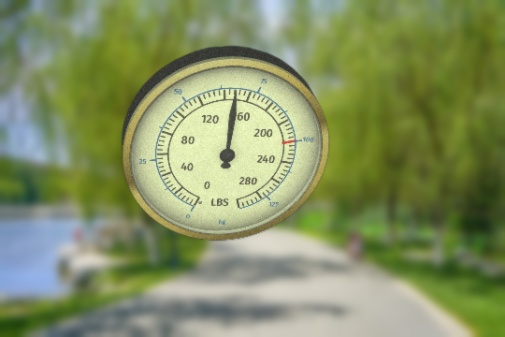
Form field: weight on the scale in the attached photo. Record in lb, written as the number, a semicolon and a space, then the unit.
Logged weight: 148; lb
